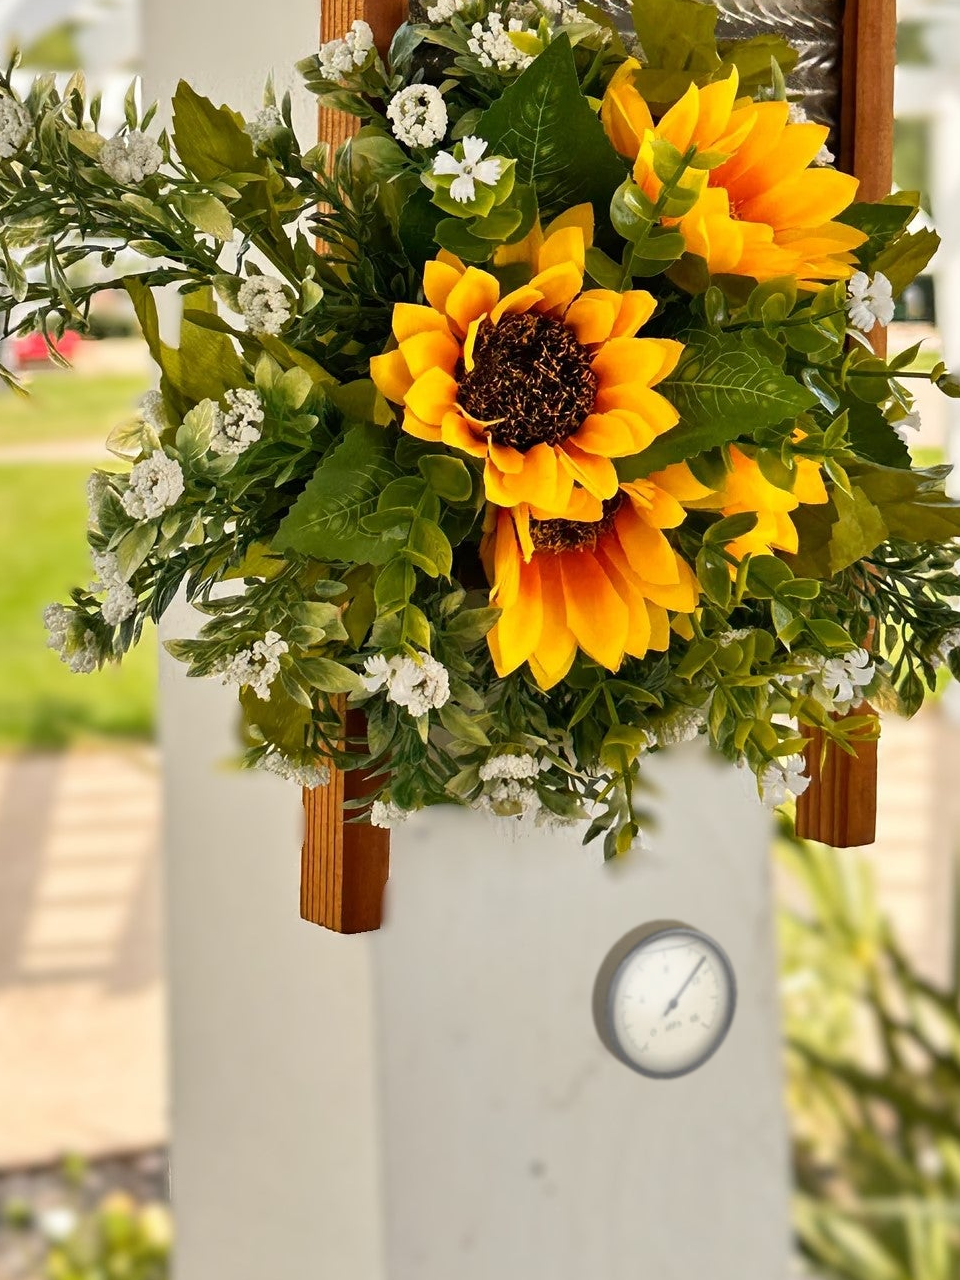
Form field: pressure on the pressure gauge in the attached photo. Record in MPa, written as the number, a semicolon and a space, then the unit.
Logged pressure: 11; MPa
